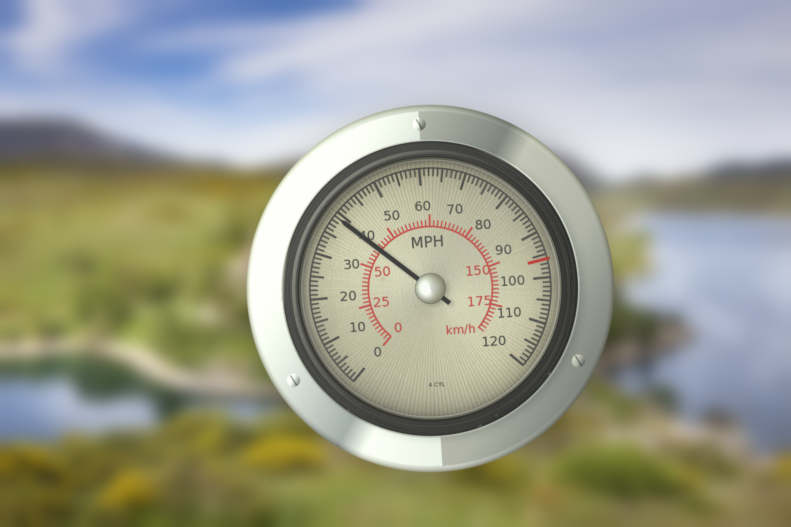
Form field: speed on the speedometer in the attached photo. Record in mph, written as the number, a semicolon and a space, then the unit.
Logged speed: 39; mph
